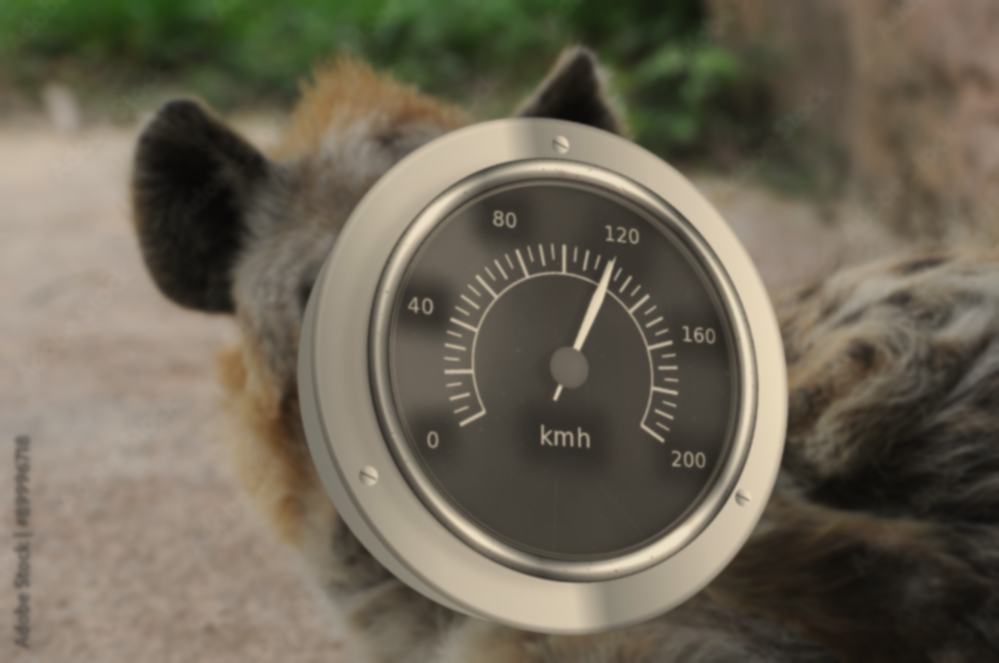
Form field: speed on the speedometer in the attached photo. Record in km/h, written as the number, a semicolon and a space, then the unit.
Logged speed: 120; km/h
